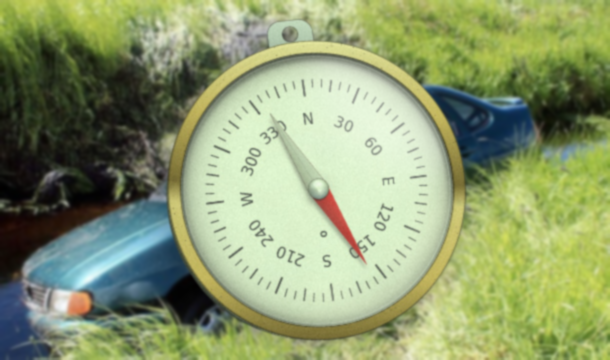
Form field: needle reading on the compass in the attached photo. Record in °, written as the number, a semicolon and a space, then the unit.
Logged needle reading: 155; °
